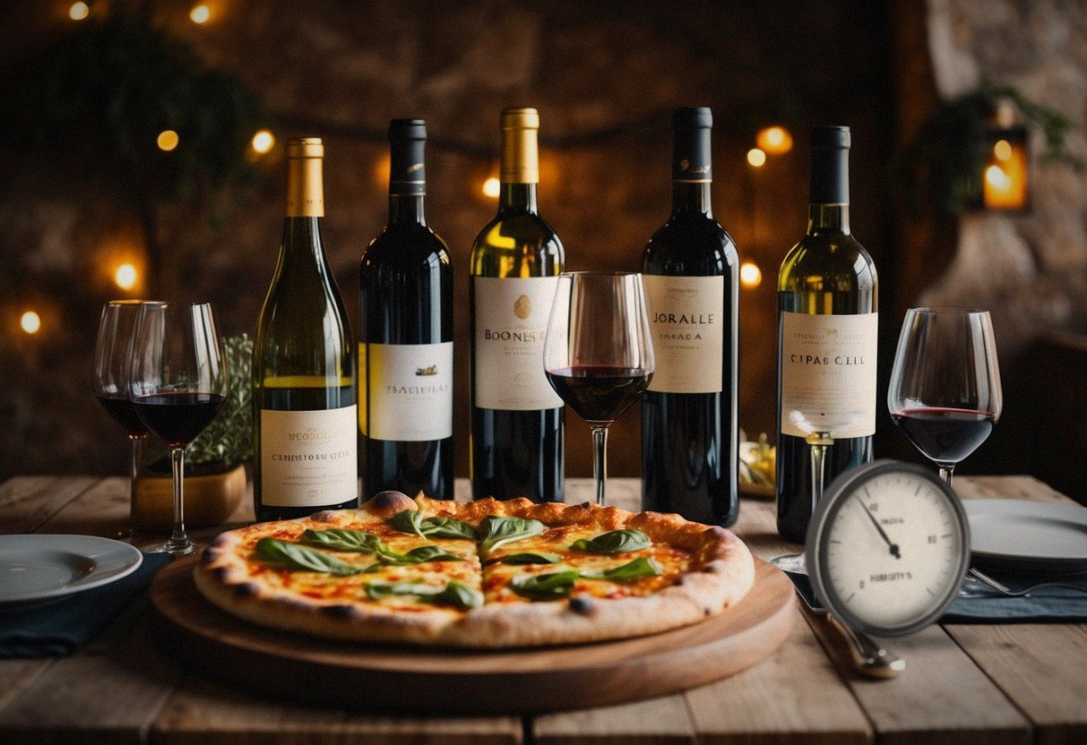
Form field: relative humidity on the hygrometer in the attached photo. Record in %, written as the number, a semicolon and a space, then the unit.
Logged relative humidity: 36; %
